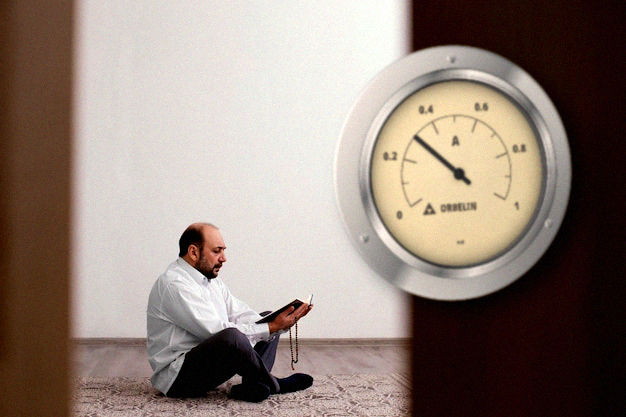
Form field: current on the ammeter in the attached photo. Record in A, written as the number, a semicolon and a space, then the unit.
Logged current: 0.3; A
